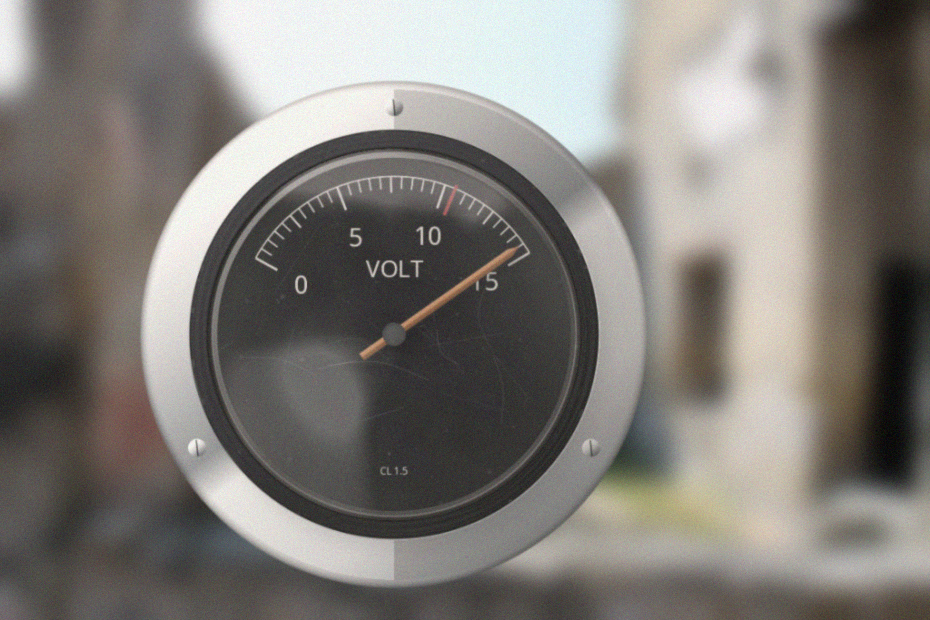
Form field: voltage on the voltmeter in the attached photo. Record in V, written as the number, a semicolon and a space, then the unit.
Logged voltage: 14.5; V
